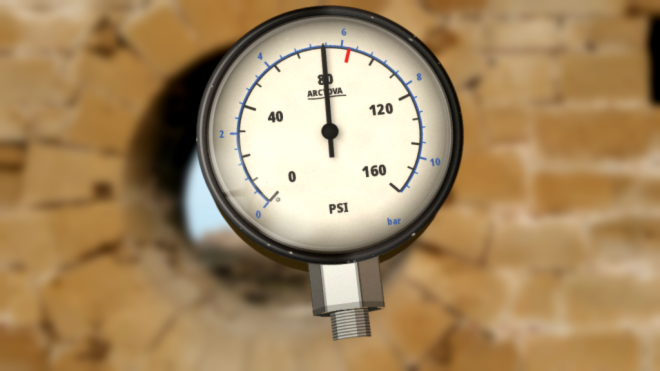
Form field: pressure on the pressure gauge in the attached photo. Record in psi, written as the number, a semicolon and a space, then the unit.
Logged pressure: 80; psi
